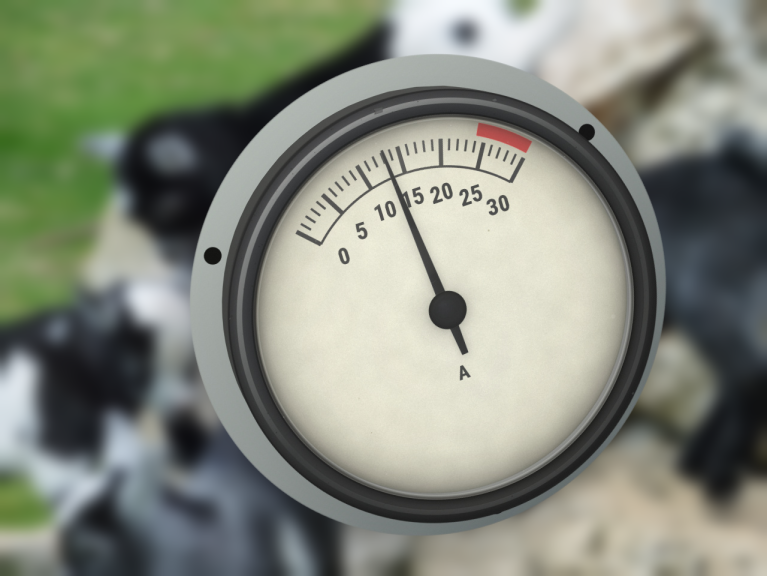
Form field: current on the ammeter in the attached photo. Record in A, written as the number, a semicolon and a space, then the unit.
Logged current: 13; A
